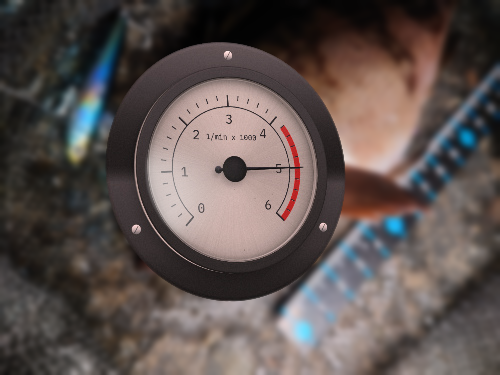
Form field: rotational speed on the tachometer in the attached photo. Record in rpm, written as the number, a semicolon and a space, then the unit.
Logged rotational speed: 5000; rpm
